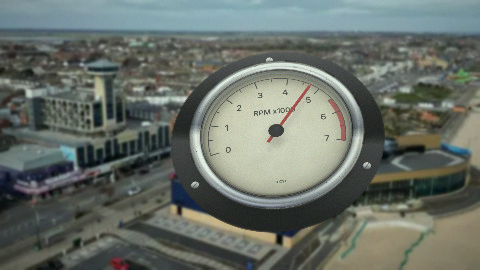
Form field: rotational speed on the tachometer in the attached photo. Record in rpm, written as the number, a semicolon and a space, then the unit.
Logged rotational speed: 4750; rpm
